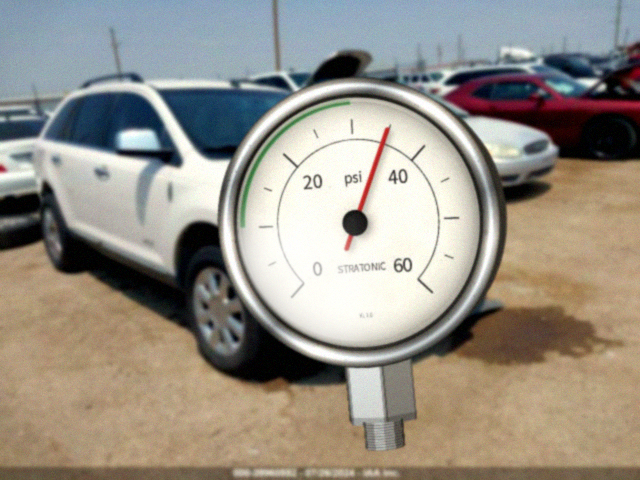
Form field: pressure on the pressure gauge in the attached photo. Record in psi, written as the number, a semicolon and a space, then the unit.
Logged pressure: 35; psi
